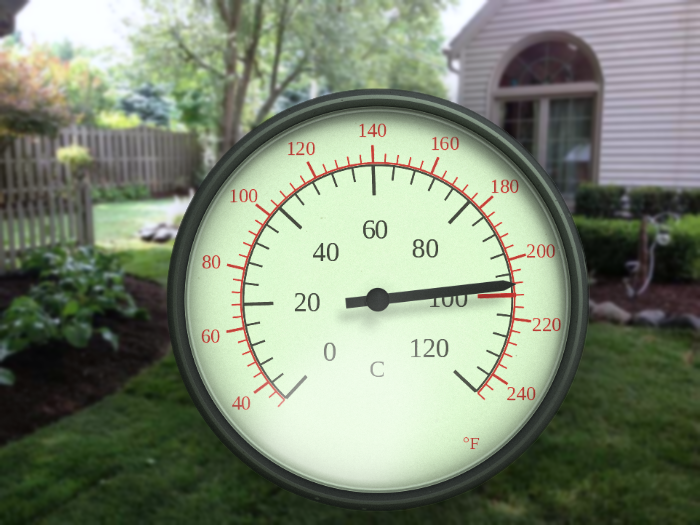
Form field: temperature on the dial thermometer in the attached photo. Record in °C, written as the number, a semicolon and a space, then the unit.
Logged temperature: 98; °C
